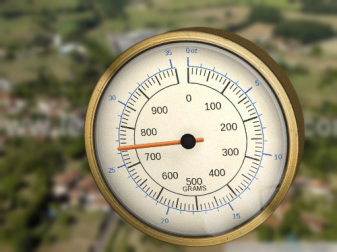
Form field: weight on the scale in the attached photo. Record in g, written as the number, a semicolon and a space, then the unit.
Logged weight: 750; g
